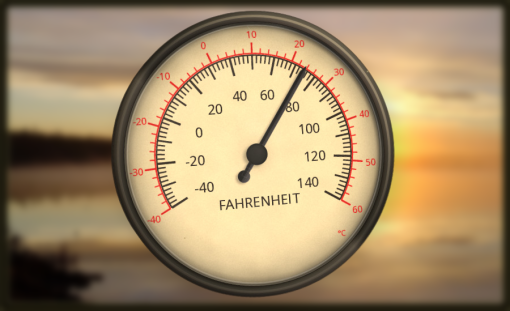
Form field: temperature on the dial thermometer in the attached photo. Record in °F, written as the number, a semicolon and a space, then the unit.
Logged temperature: 74; °F
